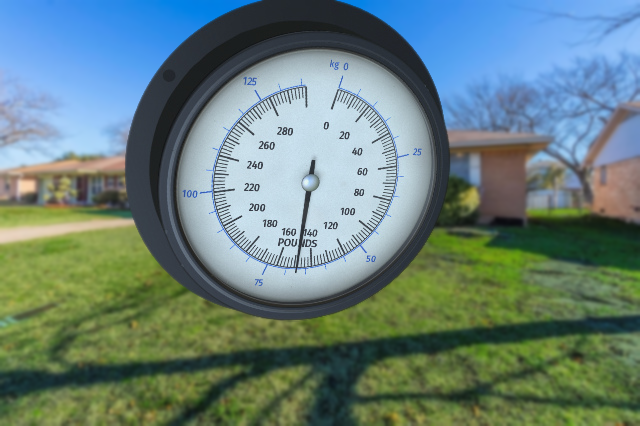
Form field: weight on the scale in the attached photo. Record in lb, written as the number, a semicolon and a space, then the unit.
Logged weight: 150; lb
